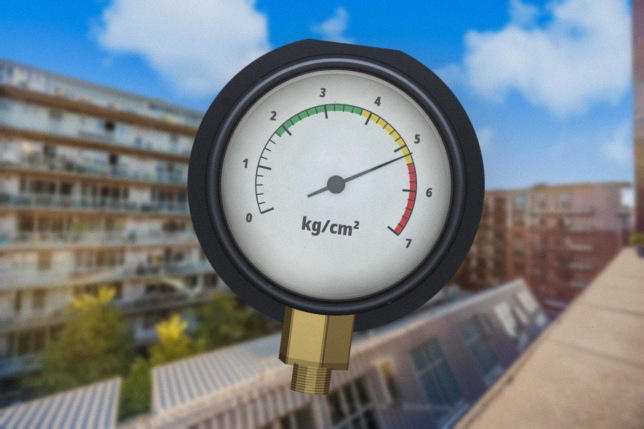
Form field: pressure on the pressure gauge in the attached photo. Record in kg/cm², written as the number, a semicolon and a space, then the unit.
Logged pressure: 5.2; kg/cm²
